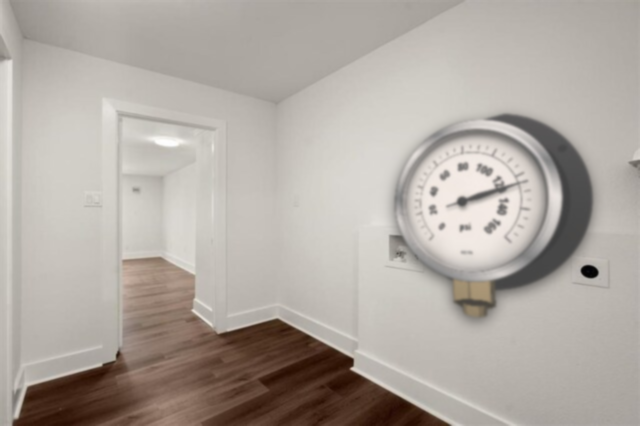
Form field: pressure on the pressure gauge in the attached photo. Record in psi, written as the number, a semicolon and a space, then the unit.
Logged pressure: 125; psi
